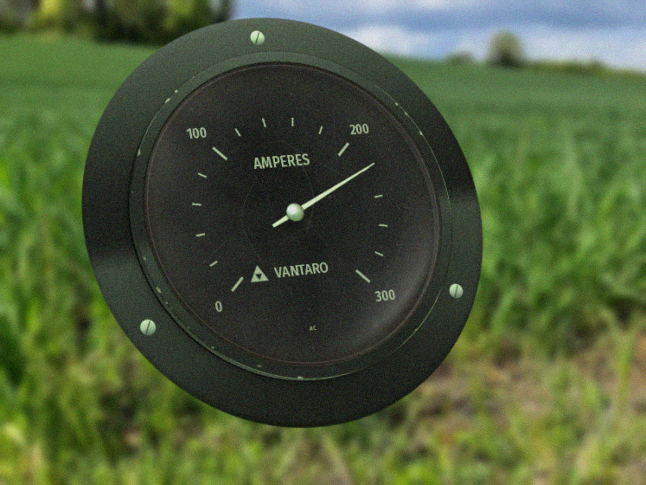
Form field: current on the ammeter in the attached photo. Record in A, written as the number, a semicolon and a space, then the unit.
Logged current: 220; A
